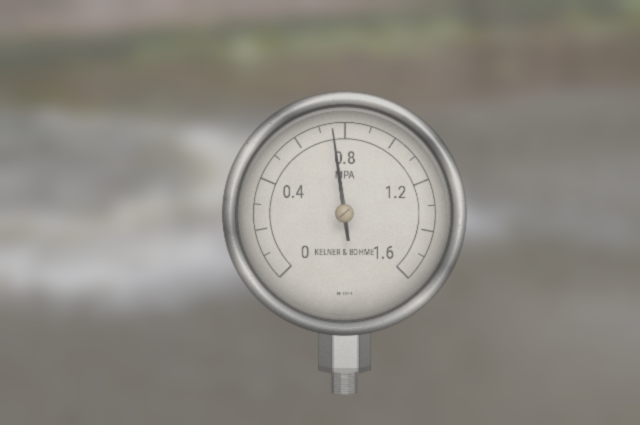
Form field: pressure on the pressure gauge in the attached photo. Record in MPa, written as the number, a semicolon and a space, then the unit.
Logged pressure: 0.75; MPa
